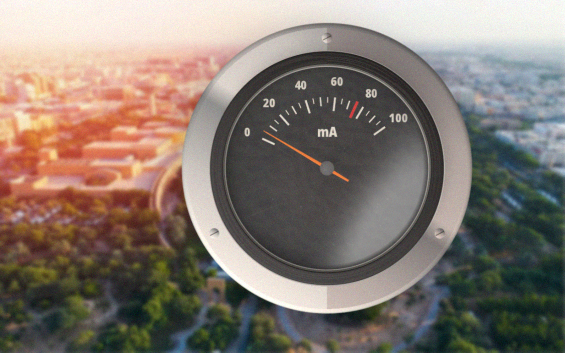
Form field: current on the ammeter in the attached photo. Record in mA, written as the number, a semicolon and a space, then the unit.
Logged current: 5; mA
